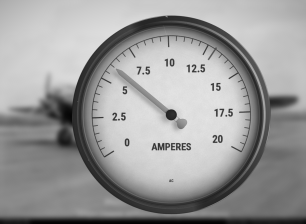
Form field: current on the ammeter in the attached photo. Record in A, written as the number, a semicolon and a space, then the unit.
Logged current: 6; A
